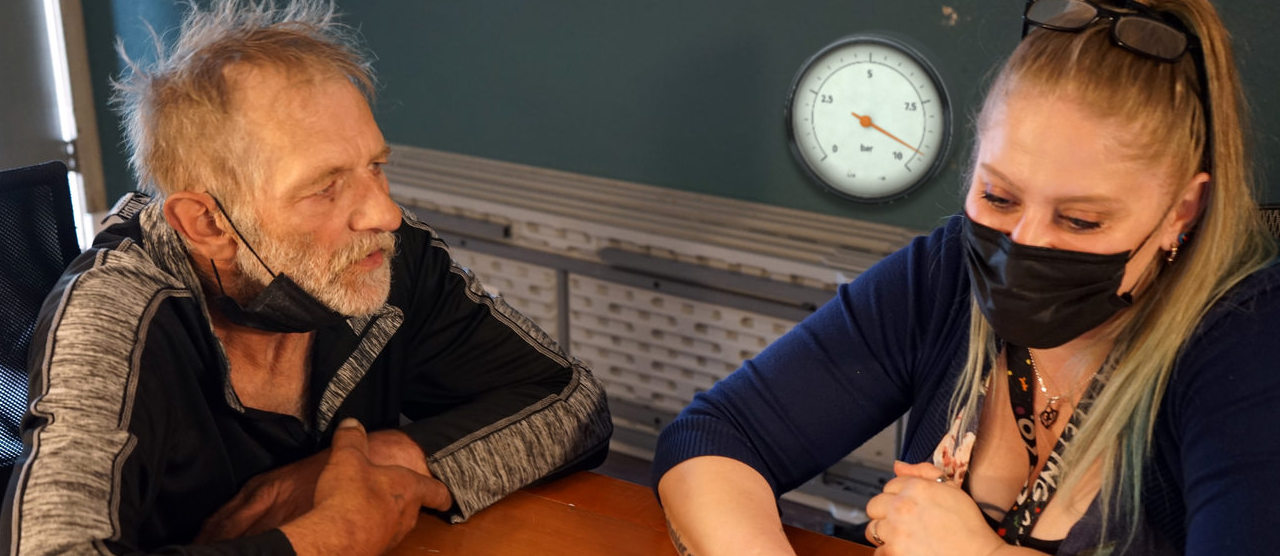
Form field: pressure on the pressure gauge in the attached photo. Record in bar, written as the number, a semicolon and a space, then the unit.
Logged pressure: 9.25; bar
